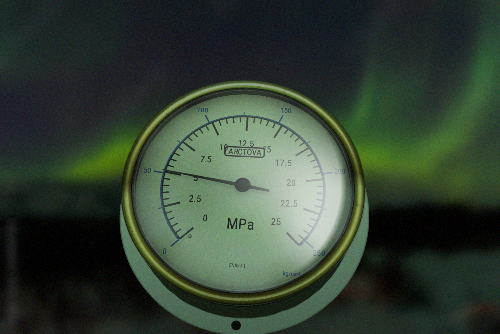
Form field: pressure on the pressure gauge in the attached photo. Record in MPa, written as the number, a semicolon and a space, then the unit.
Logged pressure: 5; MPa
